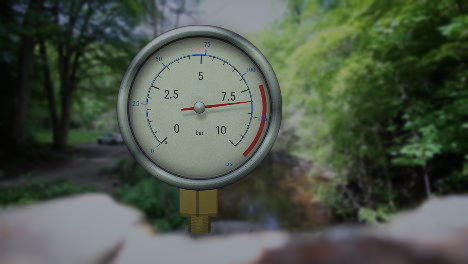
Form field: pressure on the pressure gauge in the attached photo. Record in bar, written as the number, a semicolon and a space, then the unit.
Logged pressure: 8; bar
